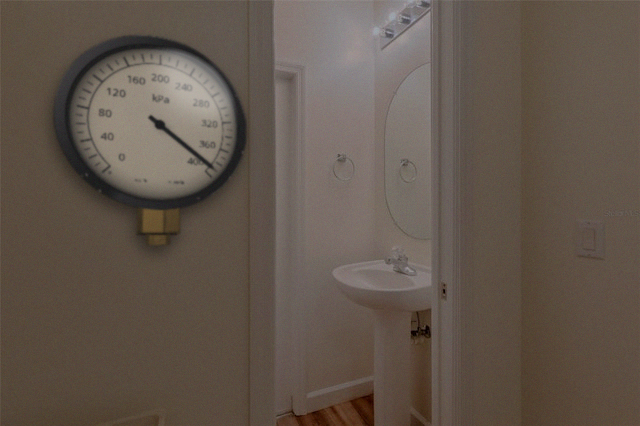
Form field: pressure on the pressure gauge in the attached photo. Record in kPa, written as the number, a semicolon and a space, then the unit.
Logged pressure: 390; kPa
